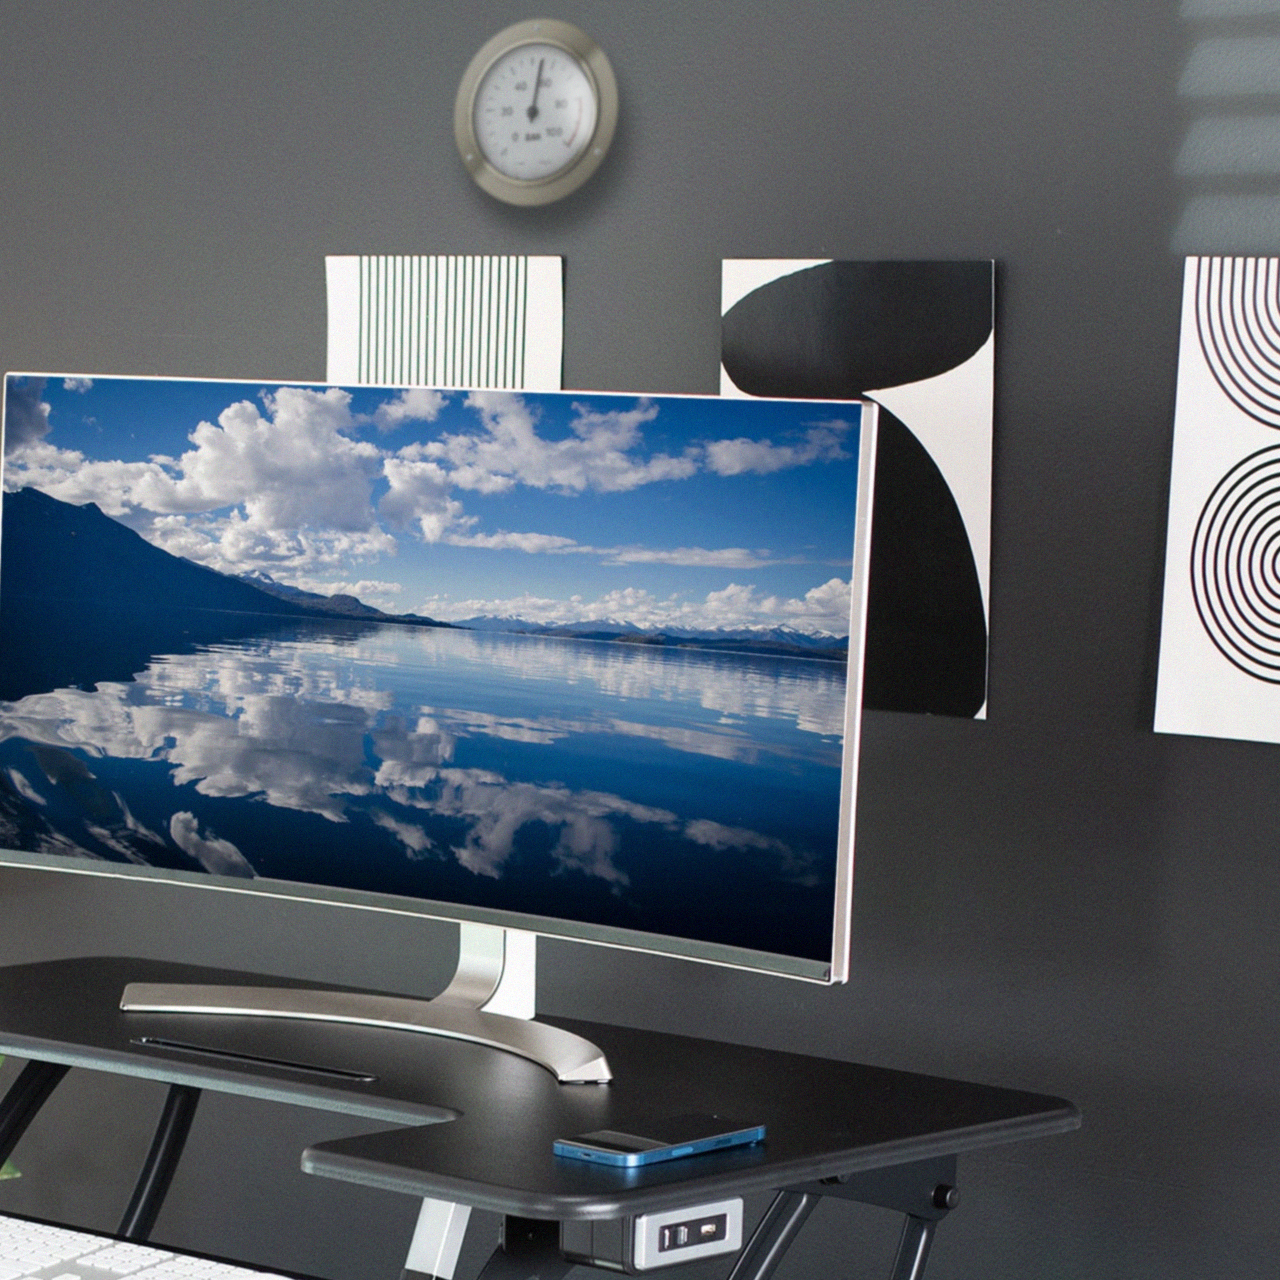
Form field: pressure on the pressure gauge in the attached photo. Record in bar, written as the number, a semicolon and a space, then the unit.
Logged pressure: 55; bar
